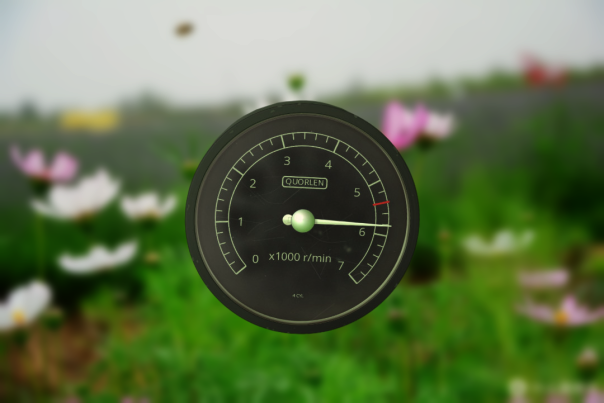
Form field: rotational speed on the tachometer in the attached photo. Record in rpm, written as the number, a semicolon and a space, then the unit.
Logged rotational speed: 5800; rpm
